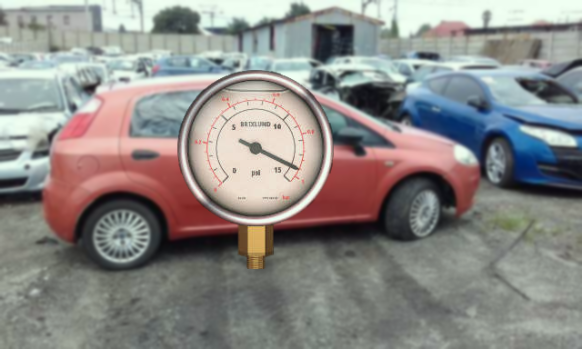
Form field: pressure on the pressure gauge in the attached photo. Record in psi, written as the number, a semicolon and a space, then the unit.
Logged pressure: 14; psi
